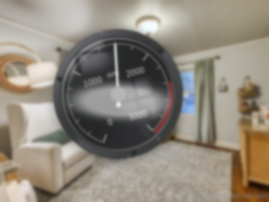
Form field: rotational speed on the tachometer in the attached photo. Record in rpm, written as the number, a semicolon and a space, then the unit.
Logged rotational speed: 1600; rpm
